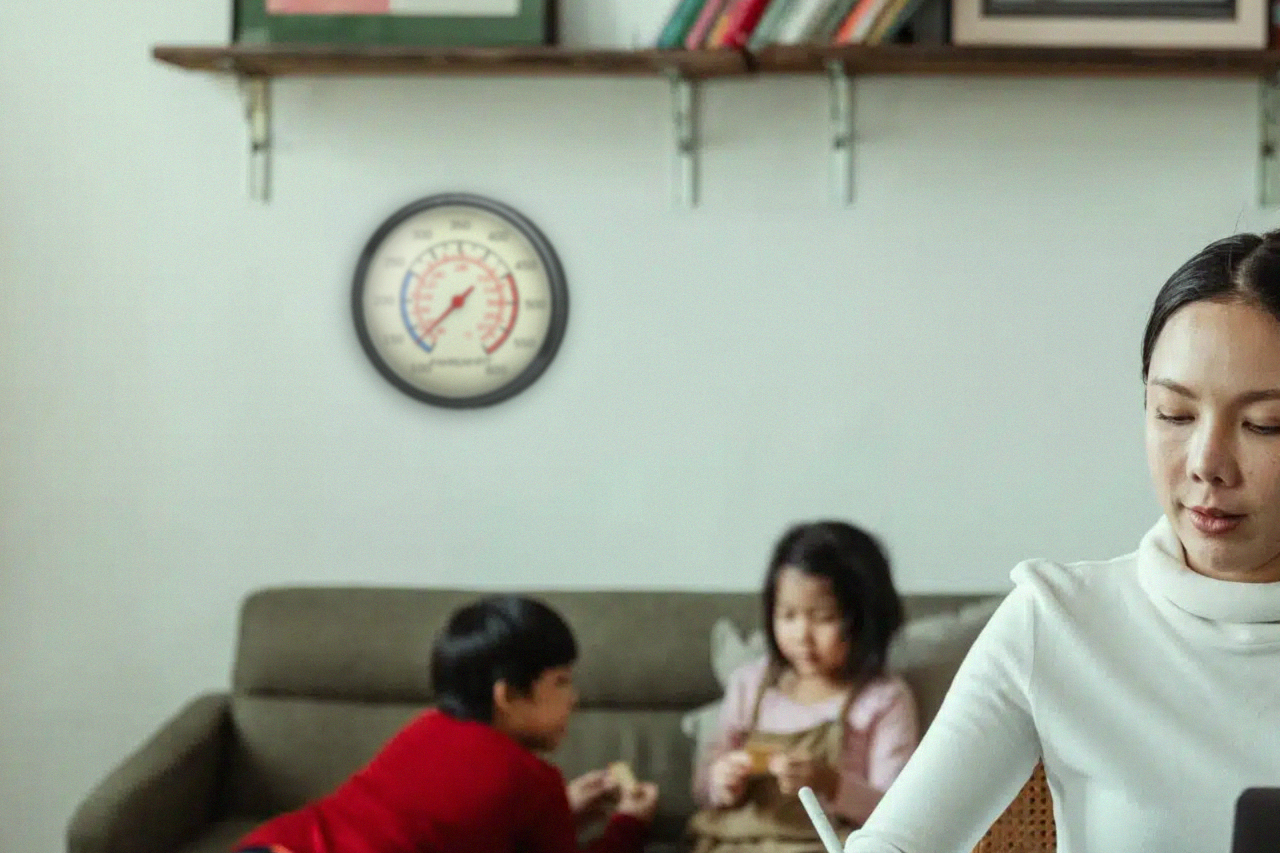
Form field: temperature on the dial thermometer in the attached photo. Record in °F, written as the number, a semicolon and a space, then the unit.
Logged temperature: 125; °F
